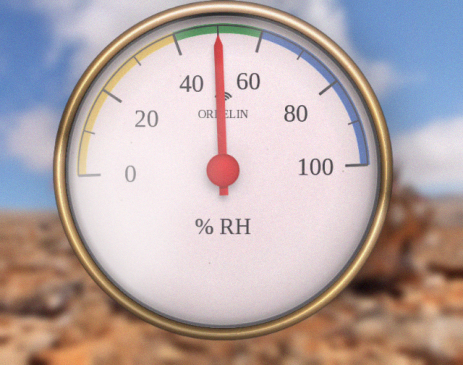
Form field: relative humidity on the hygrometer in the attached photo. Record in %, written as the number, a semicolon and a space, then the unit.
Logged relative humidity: 50; %
